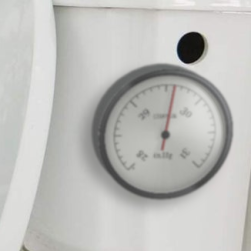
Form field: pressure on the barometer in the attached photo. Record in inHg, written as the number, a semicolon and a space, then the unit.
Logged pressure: 29.6; inHg
